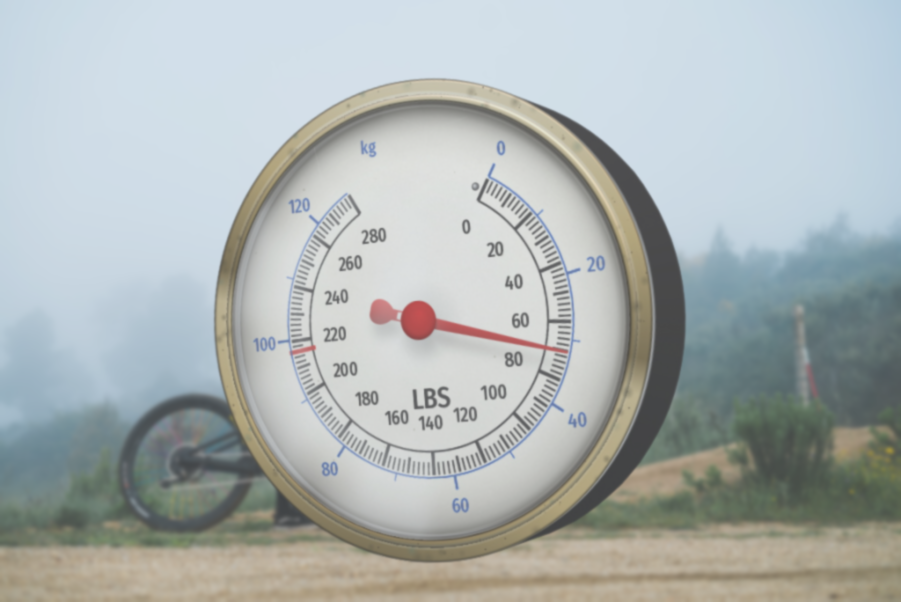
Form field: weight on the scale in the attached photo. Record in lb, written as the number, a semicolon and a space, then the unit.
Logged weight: 70; lb
